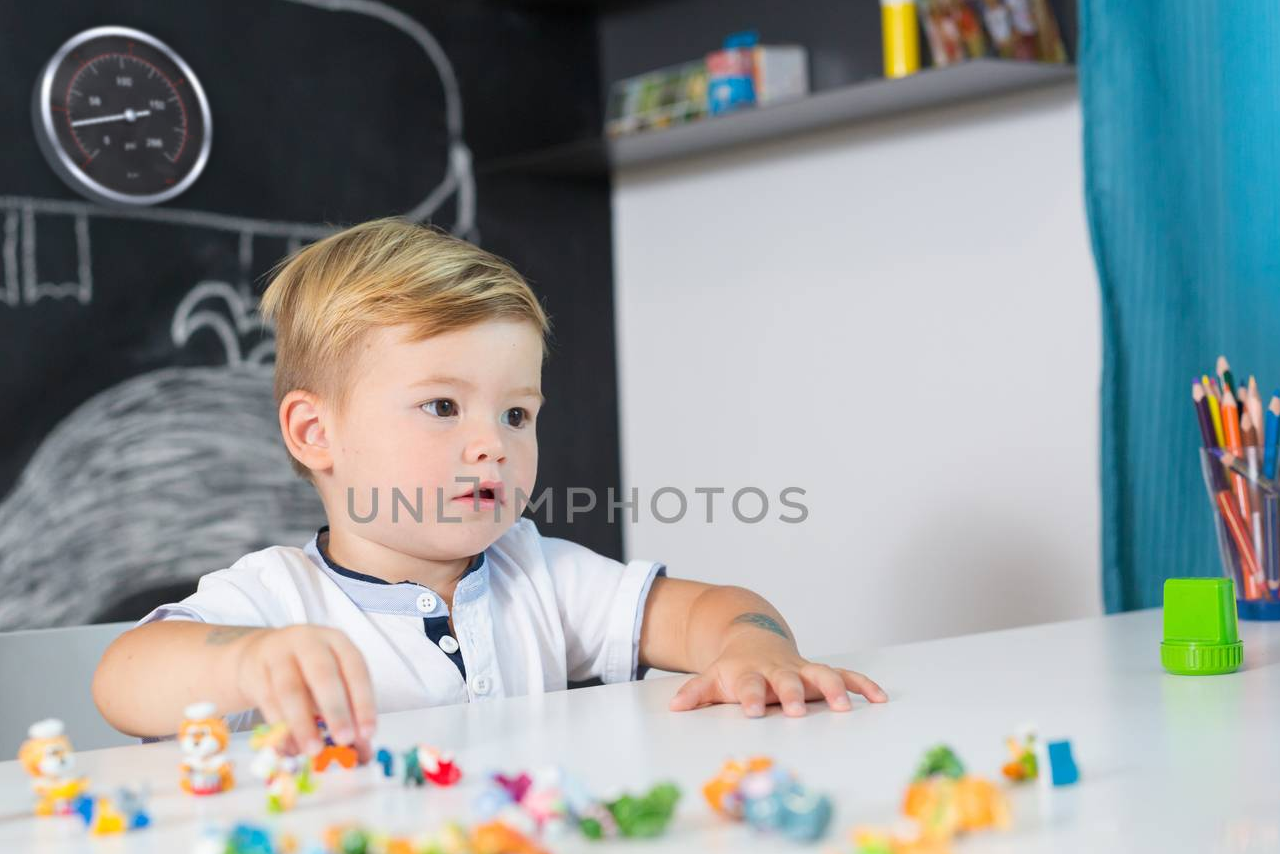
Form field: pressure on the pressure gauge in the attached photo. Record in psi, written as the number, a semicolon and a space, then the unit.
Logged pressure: 25; psi
